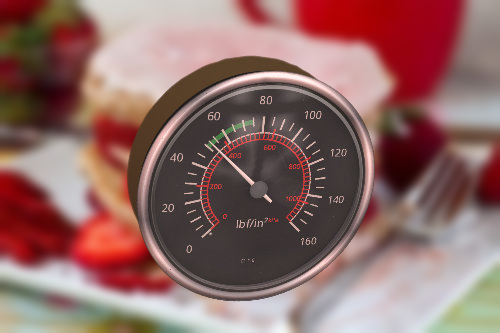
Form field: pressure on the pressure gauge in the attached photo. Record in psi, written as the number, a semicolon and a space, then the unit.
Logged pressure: 52.5; psi
